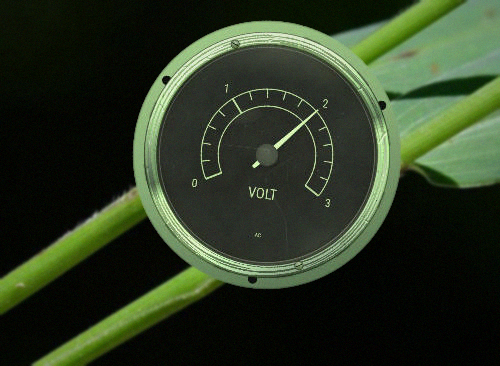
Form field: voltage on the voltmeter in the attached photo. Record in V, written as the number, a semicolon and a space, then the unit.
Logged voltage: 2; V
